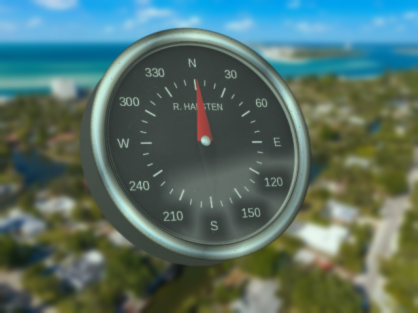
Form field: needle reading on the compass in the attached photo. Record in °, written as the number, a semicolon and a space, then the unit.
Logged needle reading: 0; °
